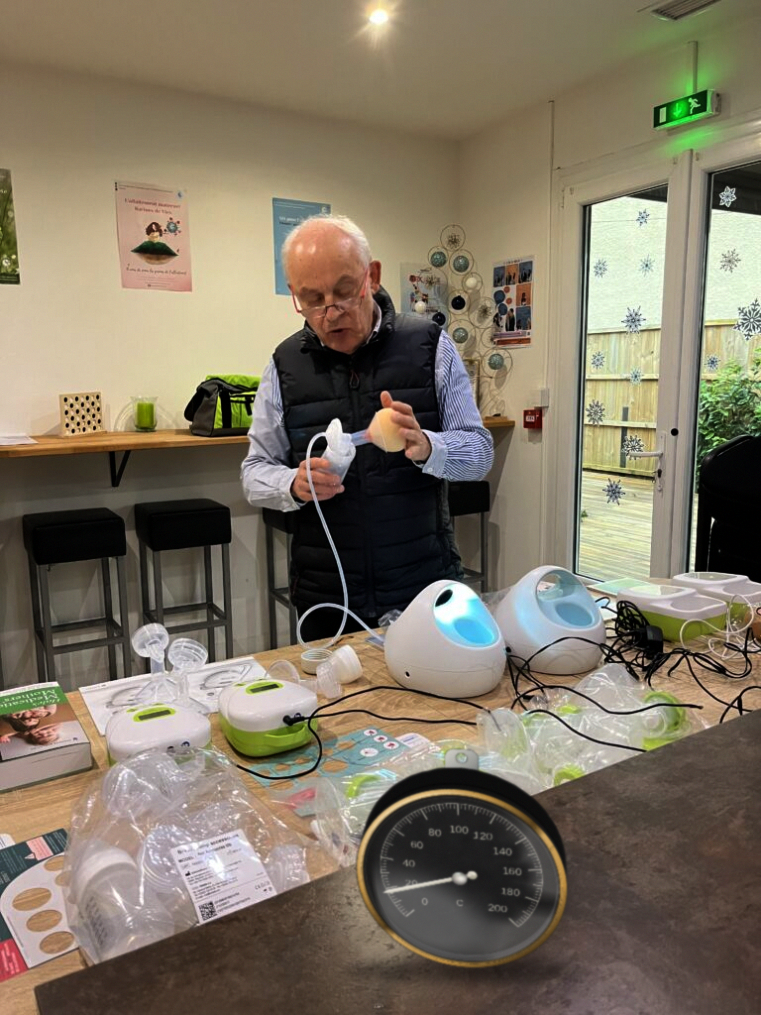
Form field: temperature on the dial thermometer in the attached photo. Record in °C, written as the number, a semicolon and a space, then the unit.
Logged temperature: 20; °C
